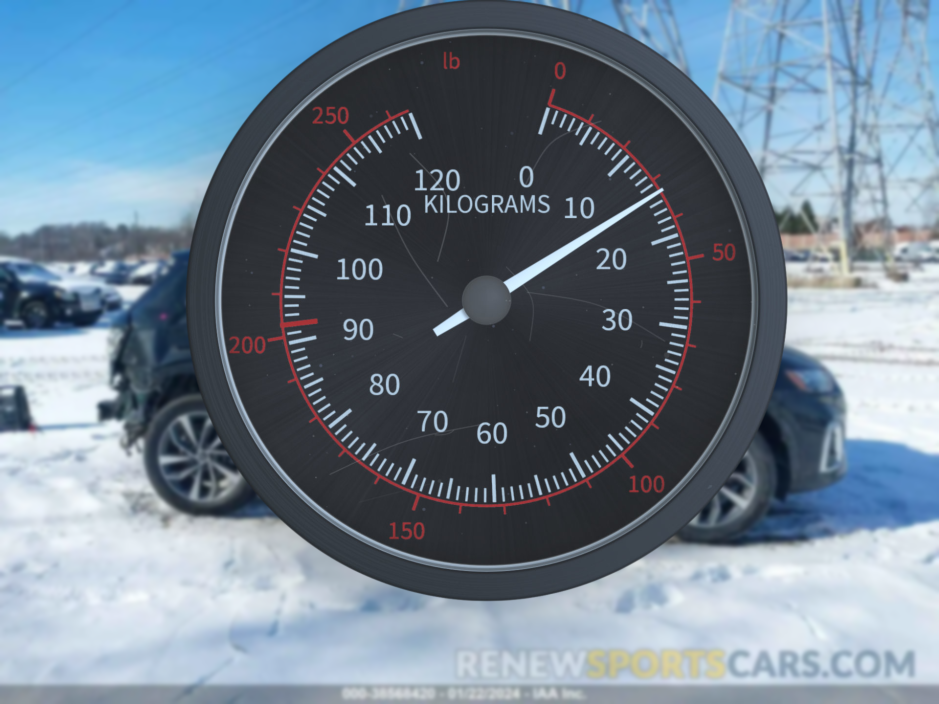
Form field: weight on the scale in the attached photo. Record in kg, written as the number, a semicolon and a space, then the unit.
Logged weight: 15; kg
